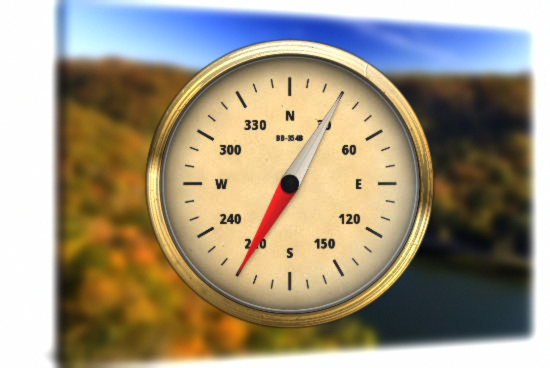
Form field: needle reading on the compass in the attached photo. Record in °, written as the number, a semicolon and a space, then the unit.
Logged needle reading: 210; °
